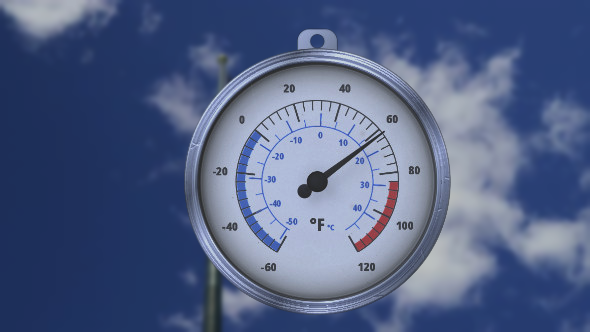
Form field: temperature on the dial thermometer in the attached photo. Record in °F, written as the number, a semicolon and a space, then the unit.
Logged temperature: 62; °F
